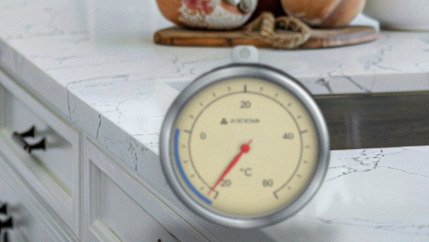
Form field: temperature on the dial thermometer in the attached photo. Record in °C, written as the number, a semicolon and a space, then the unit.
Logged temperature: -18; °C
